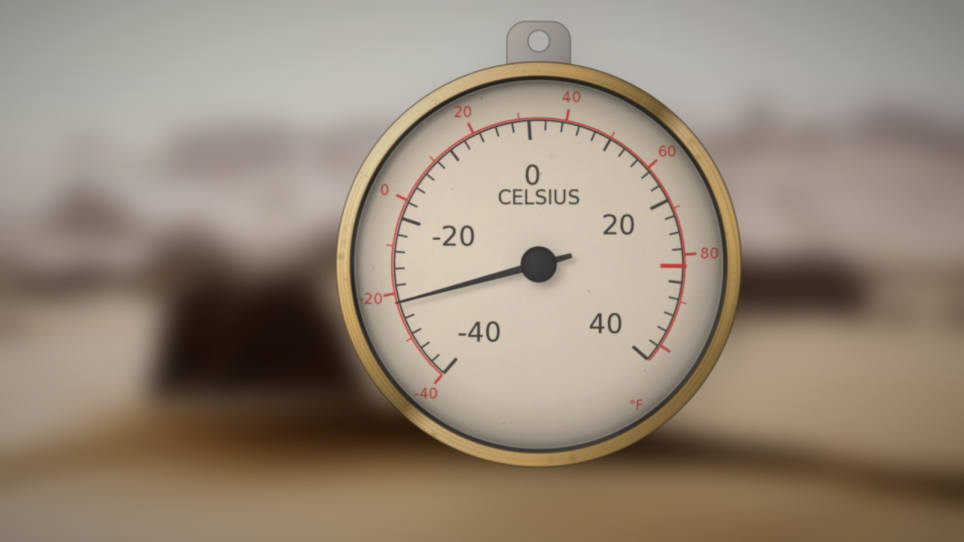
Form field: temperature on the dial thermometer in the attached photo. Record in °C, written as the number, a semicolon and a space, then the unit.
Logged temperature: -30; °C
